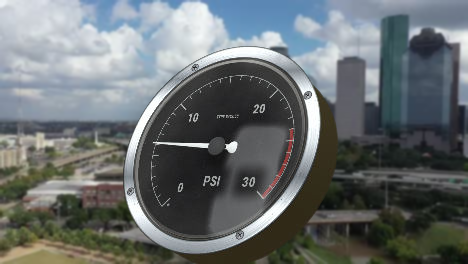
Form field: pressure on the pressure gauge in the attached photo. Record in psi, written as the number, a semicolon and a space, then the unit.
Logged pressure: 6; psi
